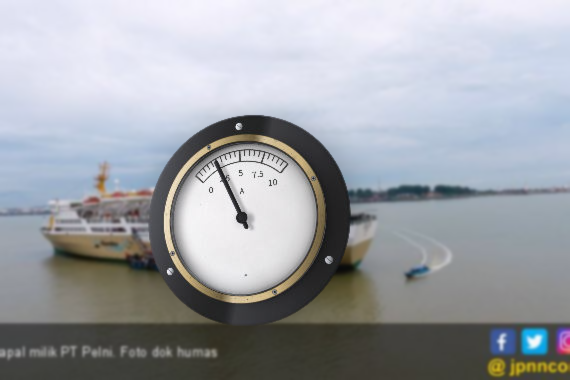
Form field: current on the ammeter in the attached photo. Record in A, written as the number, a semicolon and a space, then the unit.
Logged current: 2.5; A
